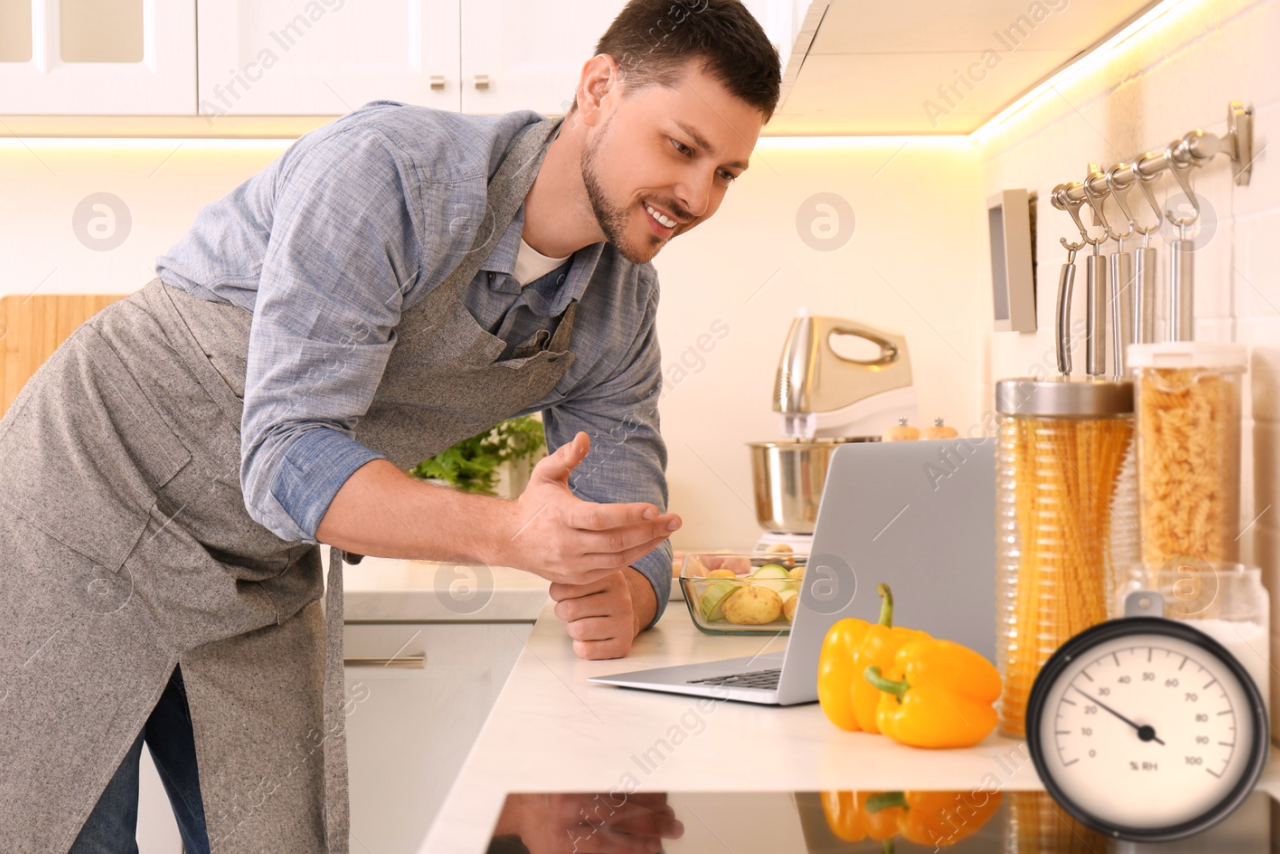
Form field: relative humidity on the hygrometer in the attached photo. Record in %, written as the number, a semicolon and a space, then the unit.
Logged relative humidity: 25; %
